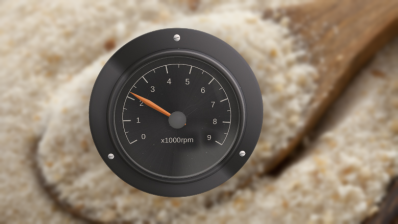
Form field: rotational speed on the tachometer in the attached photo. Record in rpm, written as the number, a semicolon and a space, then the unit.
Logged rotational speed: 2250; rpm
